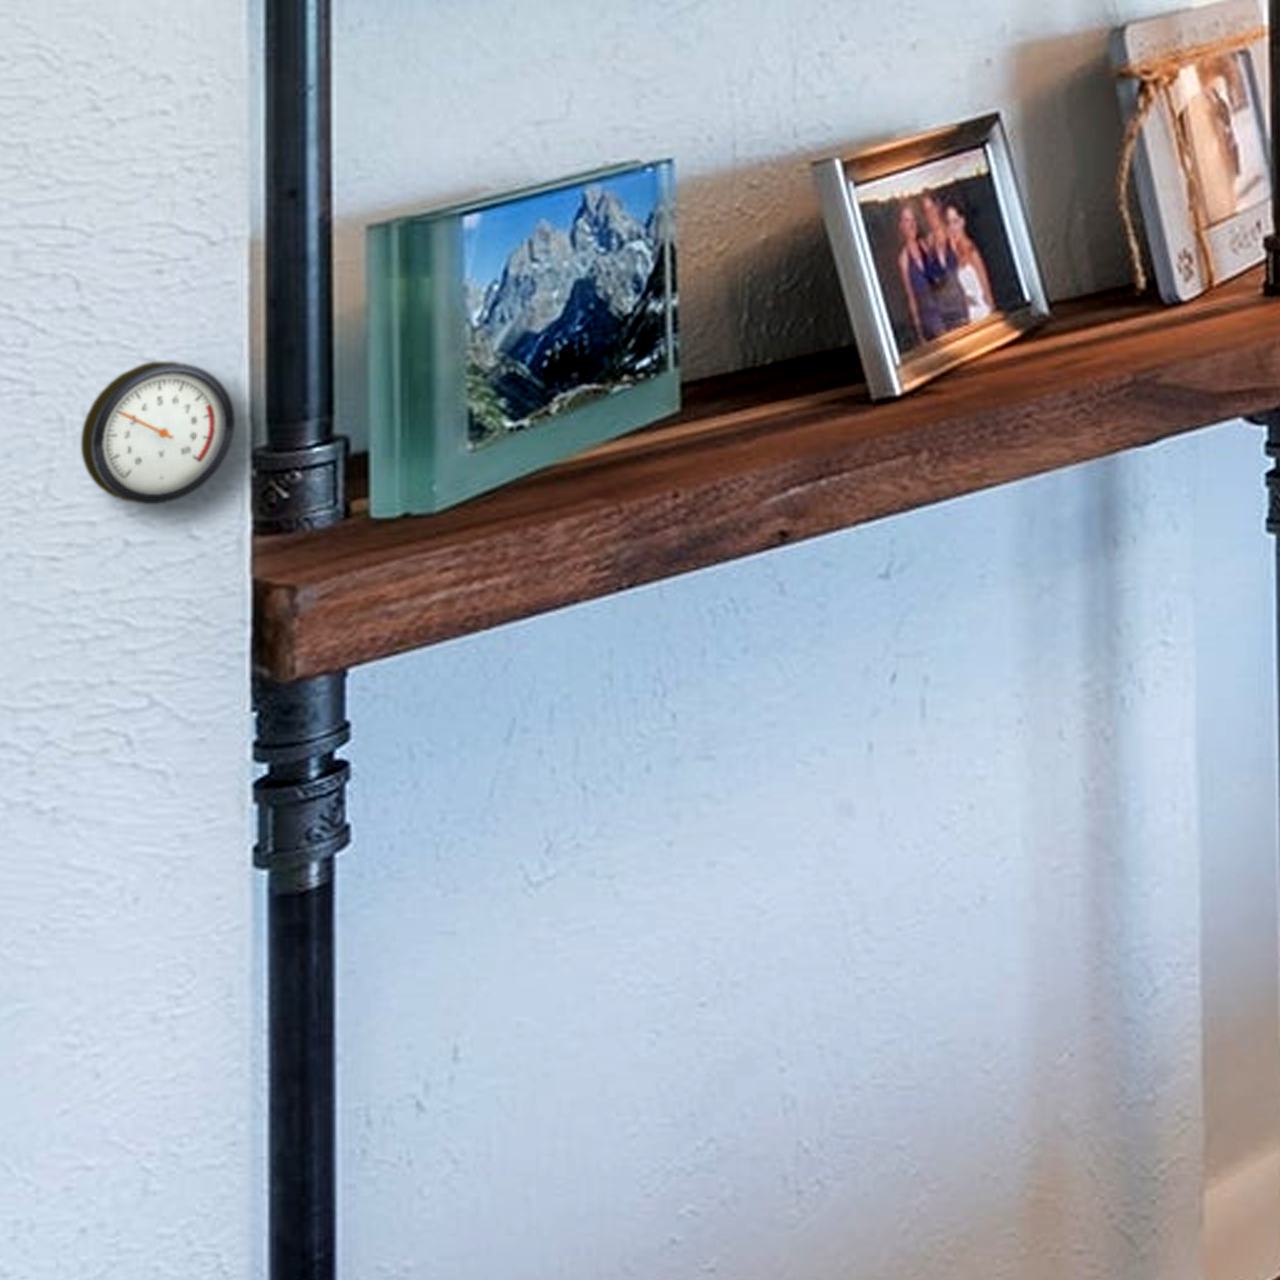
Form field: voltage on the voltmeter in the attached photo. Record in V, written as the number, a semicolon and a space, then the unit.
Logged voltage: 3; V
